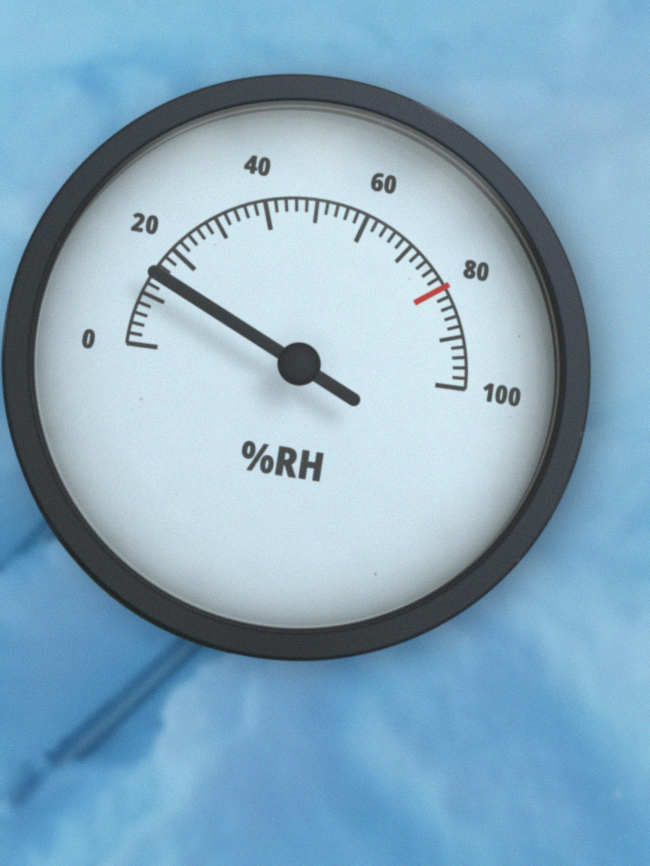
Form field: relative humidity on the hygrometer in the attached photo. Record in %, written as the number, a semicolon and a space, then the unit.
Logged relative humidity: 14; %
